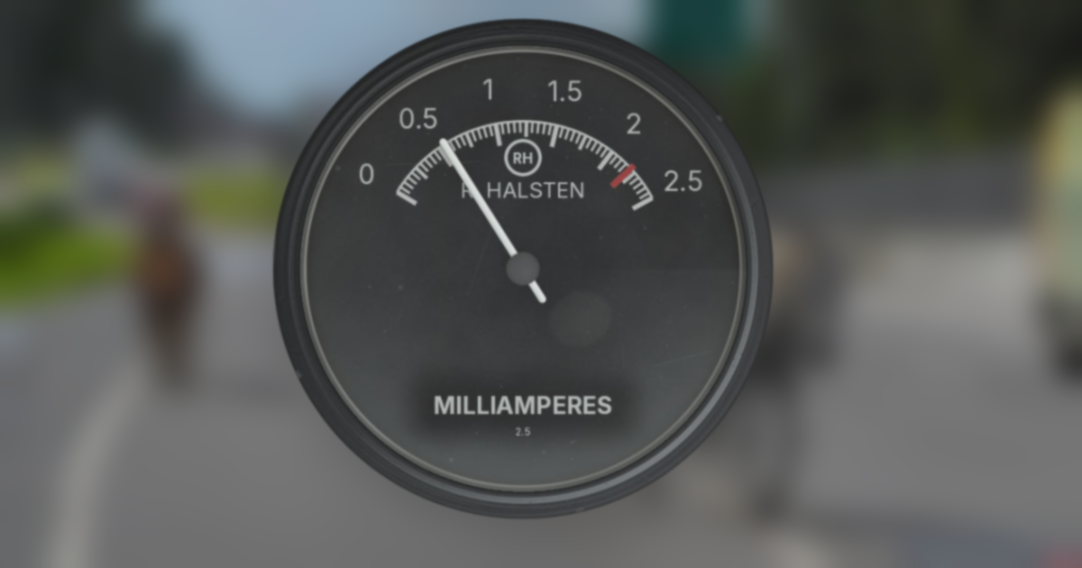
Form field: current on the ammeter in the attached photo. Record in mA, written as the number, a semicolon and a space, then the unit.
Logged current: 0.55; mA
